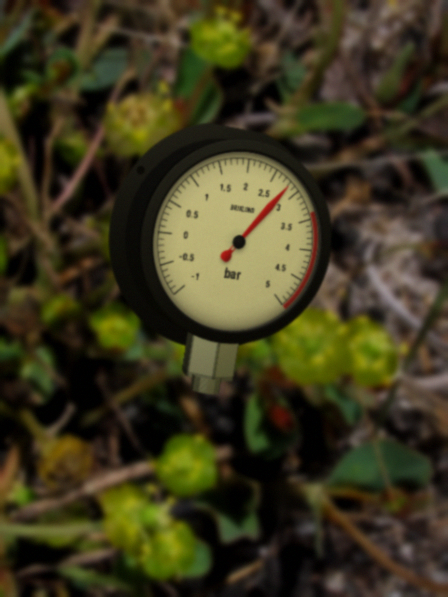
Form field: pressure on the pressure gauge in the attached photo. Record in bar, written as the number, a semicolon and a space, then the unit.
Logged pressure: 2.8; bar
